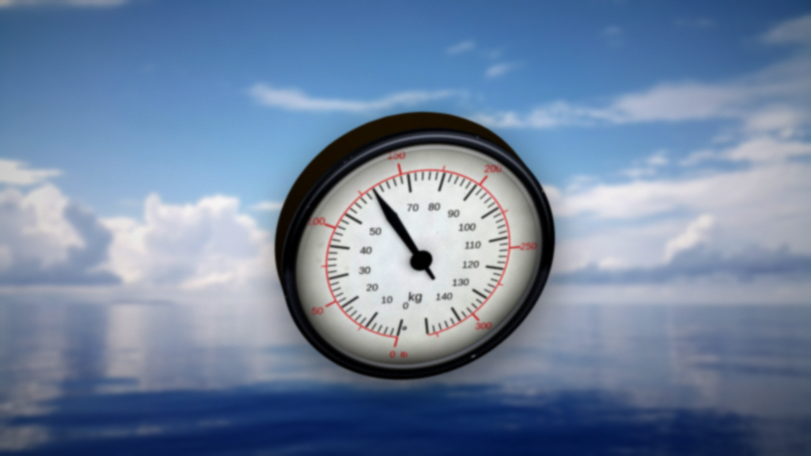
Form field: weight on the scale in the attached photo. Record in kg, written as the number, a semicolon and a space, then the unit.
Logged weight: 60; kg
